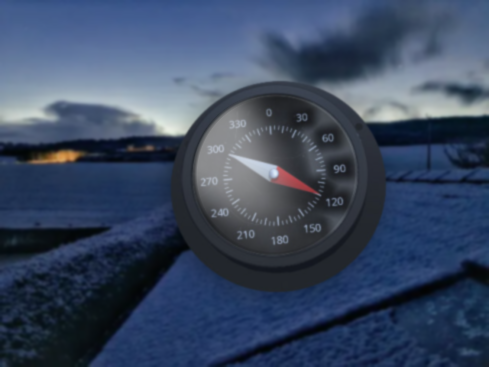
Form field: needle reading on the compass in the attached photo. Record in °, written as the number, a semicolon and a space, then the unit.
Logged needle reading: 120; °
